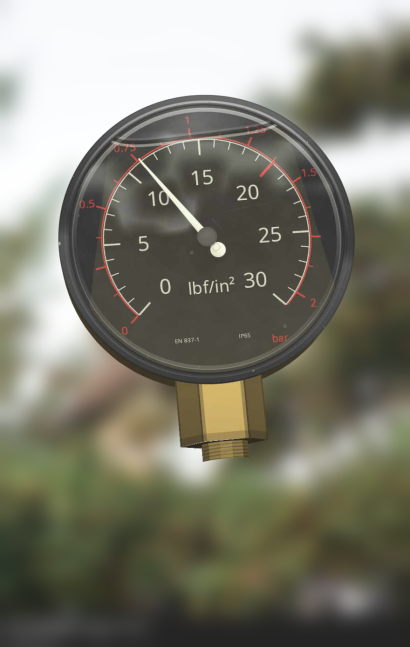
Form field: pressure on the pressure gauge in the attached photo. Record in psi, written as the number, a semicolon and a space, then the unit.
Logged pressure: 11; psi
